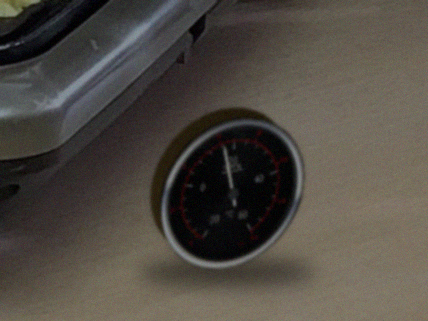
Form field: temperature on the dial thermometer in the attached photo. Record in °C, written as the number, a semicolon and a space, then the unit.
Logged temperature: 16; °C
